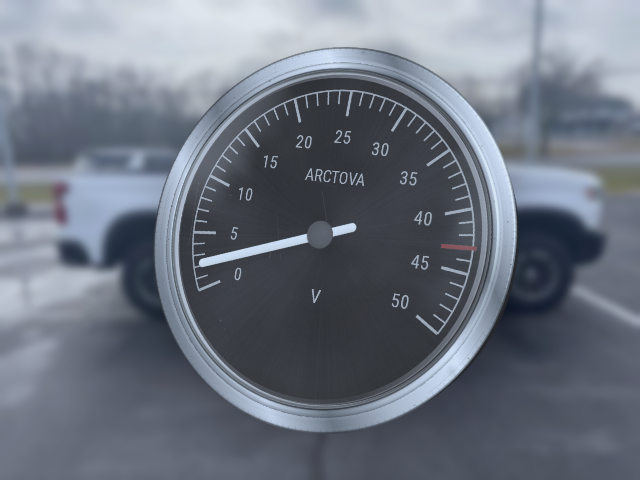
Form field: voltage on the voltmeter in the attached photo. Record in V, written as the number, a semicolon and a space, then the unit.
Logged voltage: 2; V
